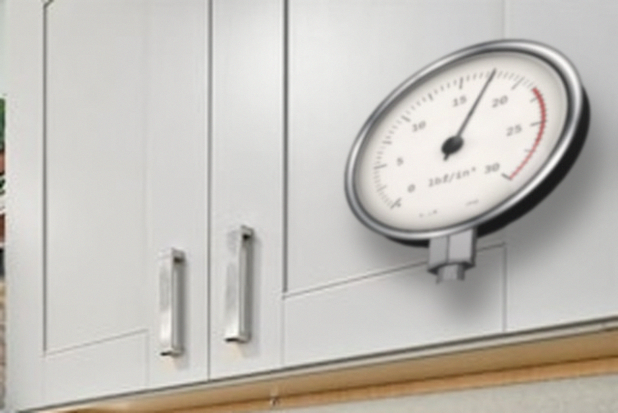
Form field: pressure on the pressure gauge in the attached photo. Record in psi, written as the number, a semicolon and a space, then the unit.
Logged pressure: 17.5; psi
